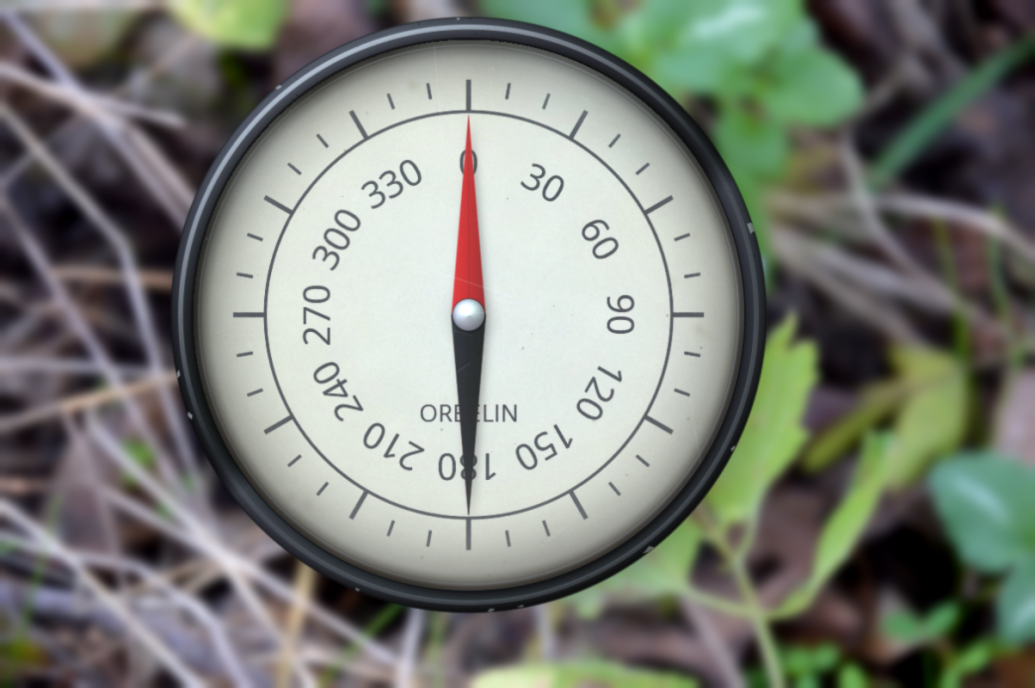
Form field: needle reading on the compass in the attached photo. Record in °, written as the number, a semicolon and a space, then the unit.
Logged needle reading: 0; °
